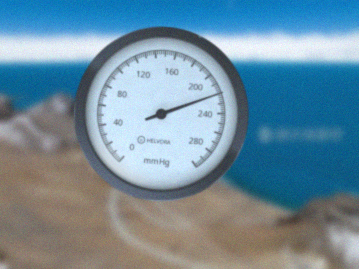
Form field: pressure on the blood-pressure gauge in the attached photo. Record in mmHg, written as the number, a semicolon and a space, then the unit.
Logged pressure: 220; mmHg
